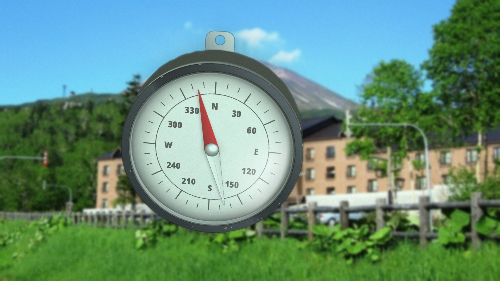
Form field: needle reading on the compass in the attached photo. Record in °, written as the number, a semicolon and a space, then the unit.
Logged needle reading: 345; °
